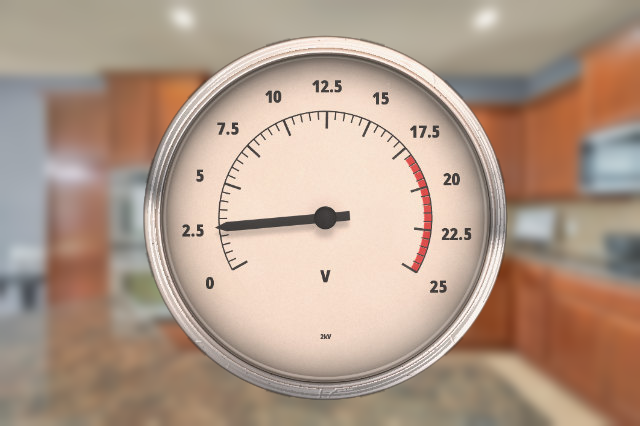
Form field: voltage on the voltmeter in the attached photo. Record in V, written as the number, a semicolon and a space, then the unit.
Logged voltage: 2.5; V
